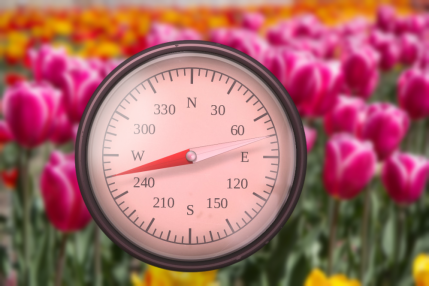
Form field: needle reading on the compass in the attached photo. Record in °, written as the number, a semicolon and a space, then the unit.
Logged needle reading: 255; °
